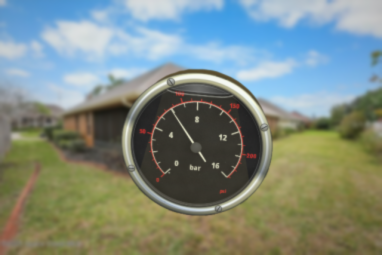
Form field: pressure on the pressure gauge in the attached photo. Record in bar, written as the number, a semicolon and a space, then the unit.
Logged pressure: 6; bar
